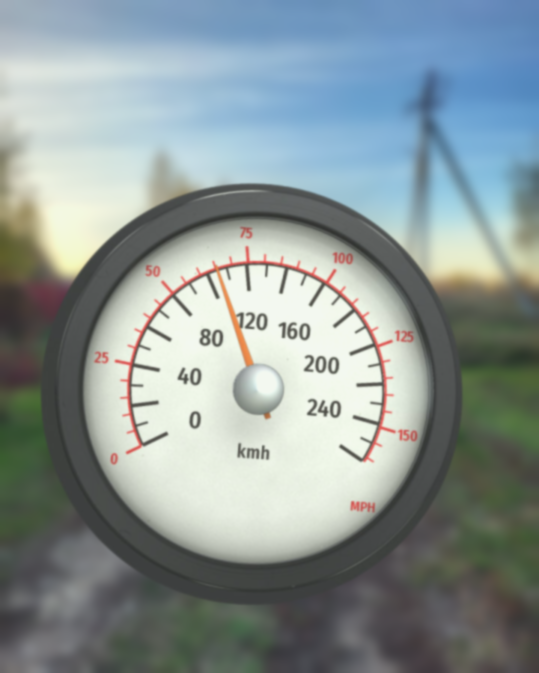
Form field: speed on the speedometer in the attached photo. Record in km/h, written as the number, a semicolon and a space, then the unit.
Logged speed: 105; km/h
